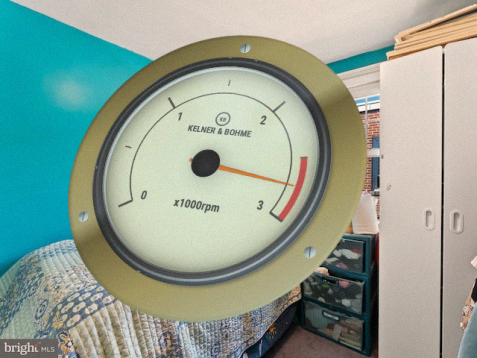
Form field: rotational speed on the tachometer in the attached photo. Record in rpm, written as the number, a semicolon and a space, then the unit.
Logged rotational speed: 2750; rpm
